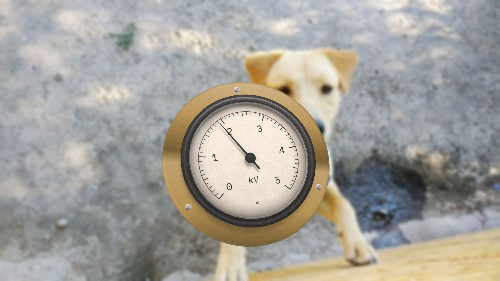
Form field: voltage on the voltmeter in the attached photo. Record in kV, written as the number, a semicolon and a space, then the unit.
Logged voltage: 1.9; kV
